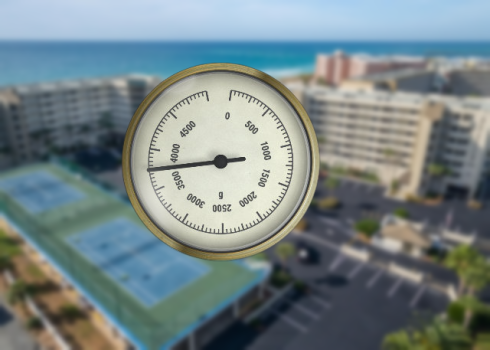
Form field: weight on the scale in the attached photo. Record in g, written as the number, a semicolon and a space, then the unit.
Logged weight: 3750; g
